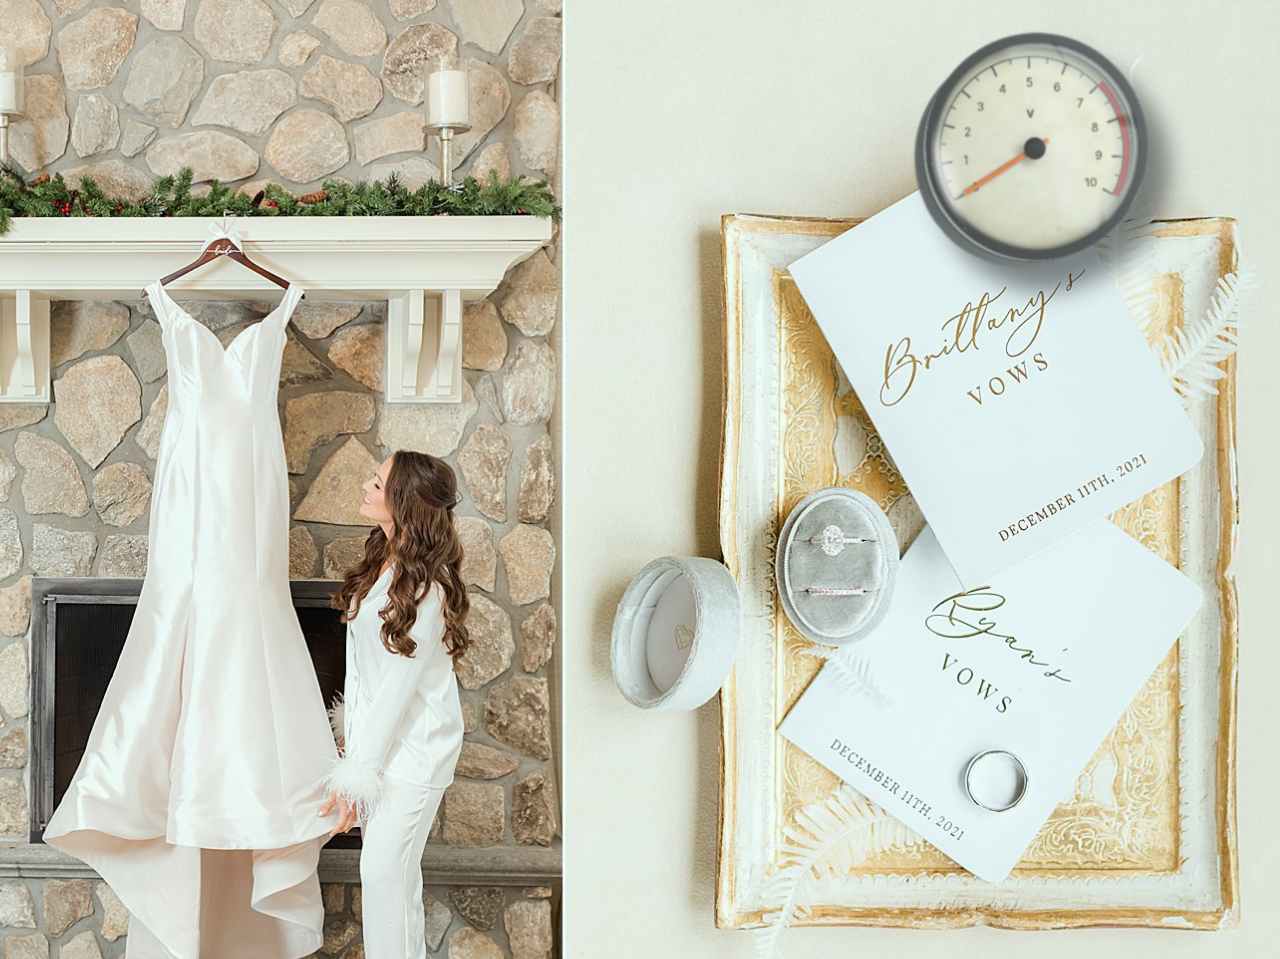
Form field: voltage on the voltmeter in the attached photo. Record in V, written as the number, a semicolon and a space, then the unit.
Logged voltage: 0; V
